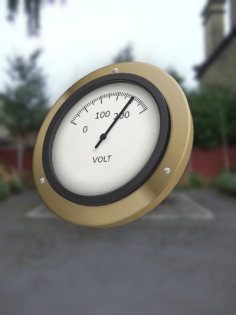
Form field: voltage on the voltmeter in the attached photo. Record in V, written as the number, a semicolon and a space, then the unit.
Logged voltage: 200; V
